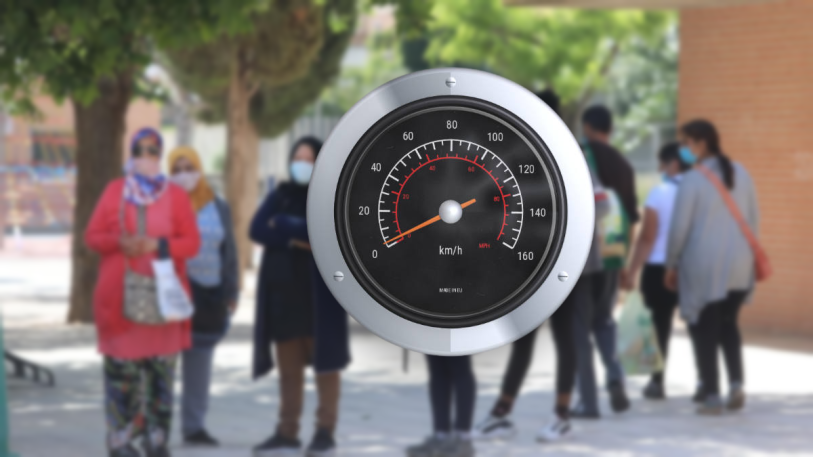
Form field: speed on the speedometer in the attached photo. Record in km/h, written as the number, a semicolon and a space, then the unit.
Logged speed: 2.5; km/h
